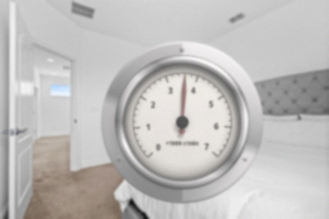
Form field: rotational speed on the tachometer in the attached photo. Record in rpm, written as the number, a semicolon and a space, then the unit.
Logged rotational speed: 3600; rpm
